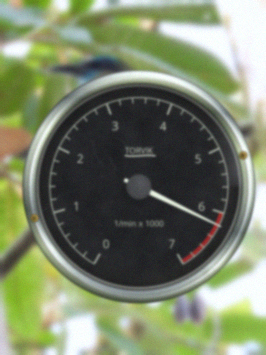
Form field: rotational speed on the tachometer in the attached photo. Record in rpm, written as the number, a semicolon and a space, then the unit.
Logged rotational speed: 6200; rpm
